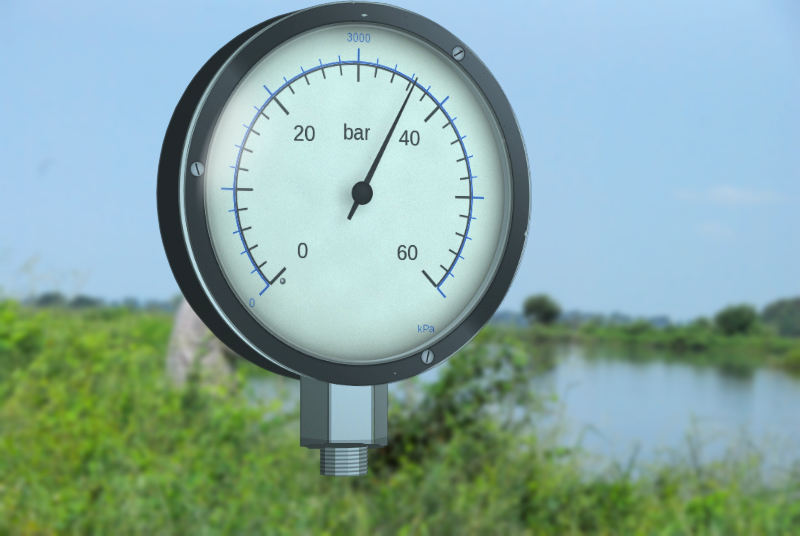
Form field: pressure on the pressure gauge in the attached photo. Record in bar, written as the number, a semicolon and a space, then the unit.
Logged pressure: 36; bar
